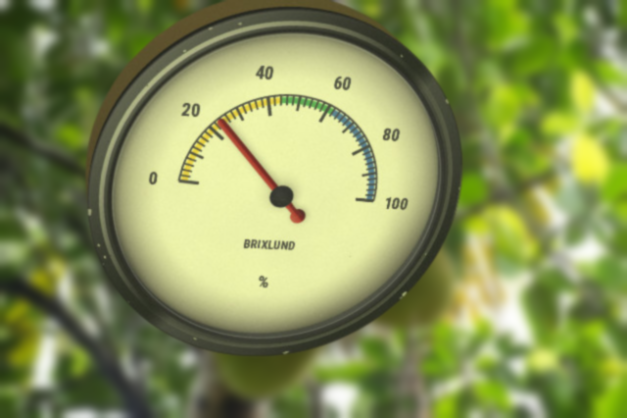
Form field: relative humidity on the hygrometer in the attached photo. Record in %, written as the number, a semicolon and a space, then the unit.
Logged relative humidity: 24; %
